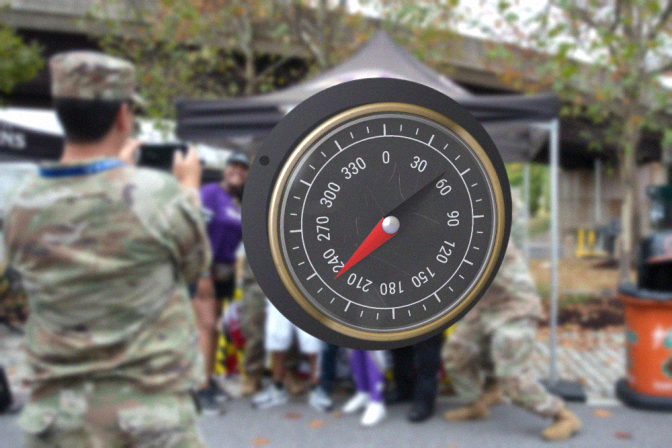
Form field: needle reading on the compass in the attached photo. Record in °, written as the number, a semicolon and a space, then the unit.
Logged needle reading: 230; °
